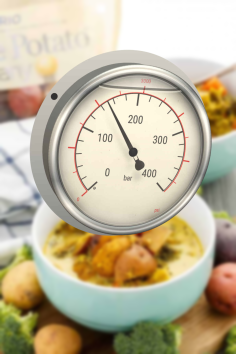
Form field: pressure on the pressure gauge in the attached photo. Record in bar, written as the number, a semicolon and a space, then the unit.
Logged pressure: 150; bar
